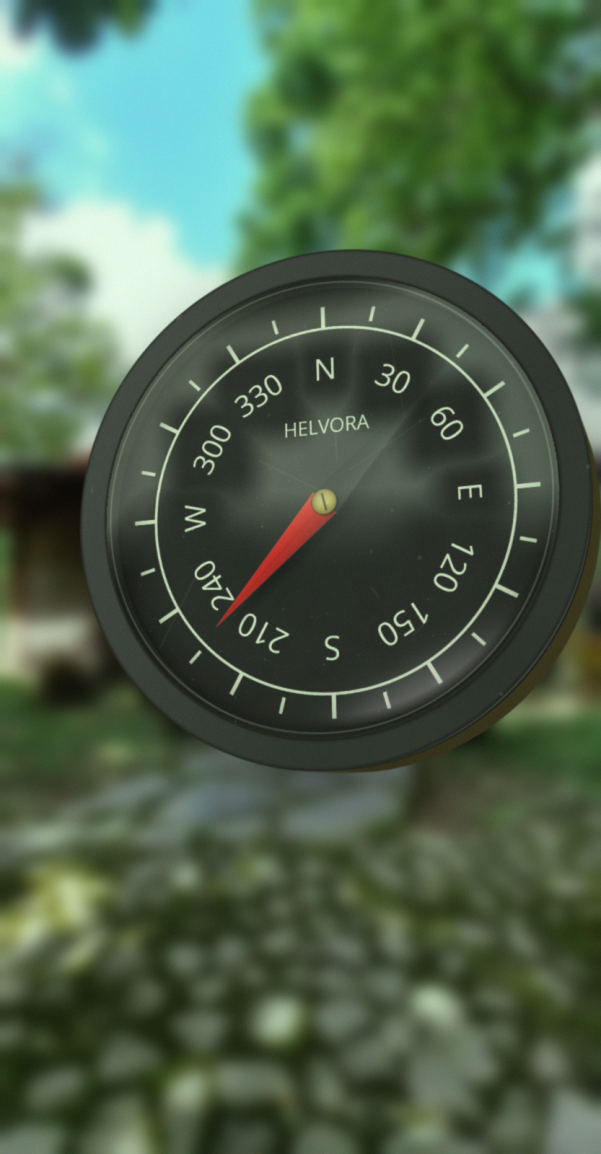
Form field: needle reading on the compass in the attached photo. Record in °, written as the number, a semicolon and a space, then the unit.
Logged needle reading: 225; °
